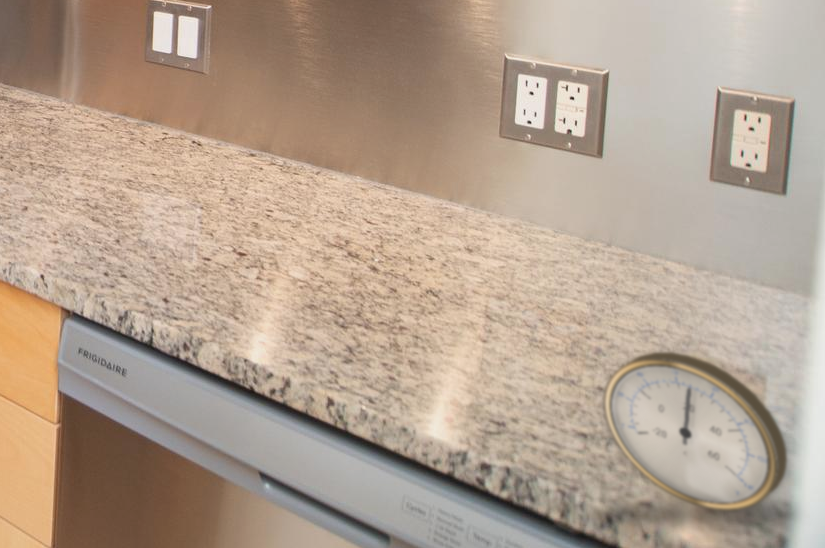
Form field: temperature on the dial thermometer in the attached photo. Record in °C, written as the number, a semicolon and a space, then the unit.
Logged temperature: 20; °C
